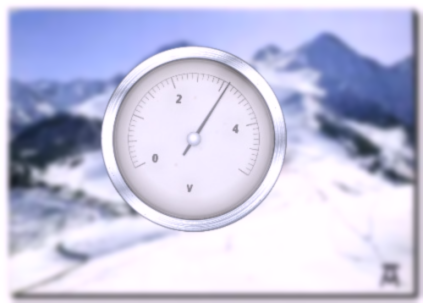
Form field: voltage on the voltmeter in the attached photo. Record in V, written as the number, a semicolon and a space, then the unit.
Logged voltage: 3.1; V
